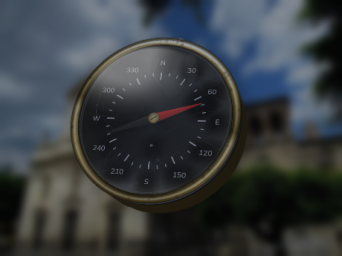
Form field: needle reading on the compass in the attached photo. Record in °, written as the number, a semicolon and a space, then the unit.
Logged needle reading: 70; °
